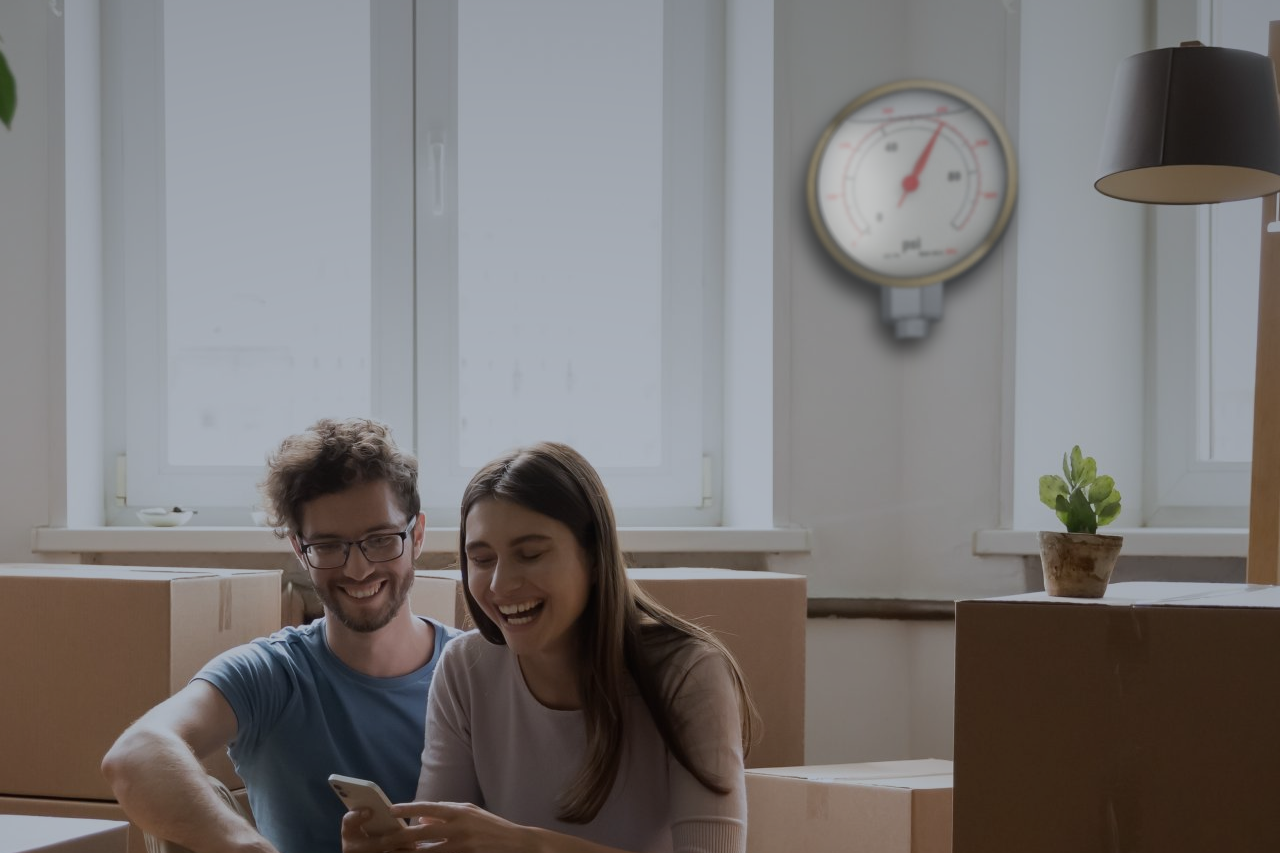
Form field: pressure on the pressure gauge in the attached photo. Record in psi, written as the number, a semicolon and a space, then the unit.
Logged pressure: 60; psi
